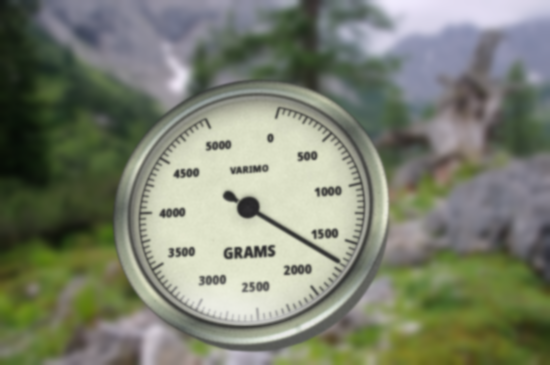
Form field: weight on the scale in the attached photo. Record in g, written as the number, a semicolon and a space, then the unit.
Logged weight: 1700; g
